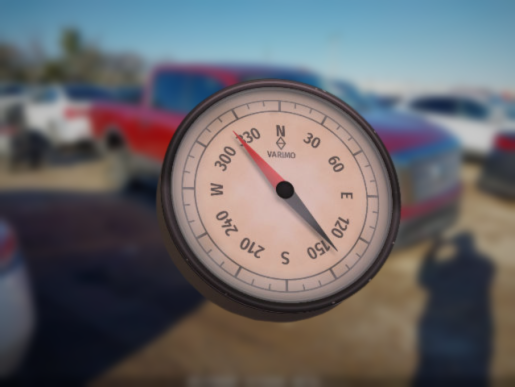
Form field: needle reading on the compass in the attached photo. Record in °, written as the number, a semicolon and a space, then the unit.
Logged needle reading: 320; °
